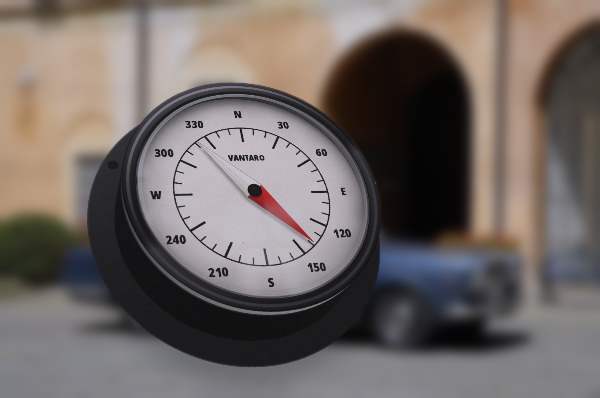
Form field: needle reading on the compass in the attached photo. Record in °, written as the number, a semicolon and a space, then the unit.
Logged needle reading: 140; °
